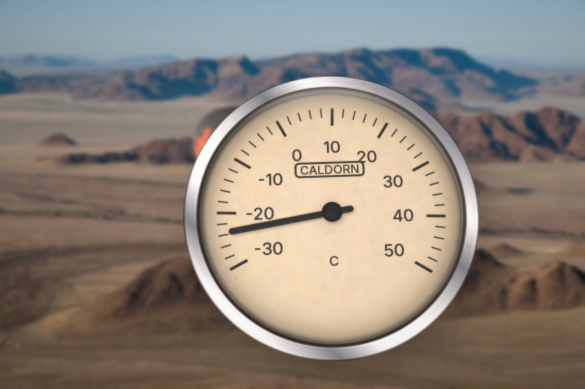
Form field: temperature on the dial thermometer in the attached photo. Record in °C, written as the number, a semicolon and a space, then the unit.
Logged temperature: -24; °C
